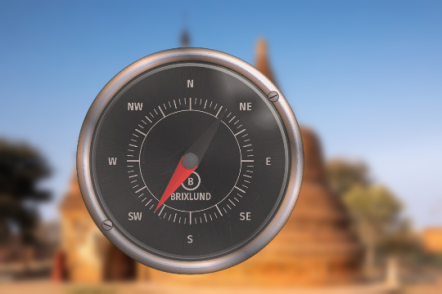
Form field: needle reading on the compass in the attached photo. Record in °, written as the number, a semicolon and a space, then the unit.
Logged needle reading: 215; °
